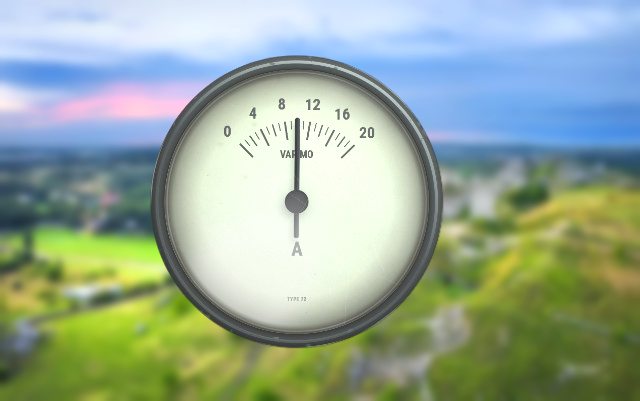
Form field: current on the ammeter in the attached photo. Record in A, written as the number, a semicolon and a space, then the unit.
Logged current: 10; A
